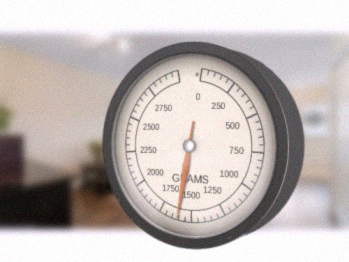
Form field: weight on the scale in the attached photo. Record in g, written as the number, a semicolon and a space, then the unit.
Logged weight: 1600; g
